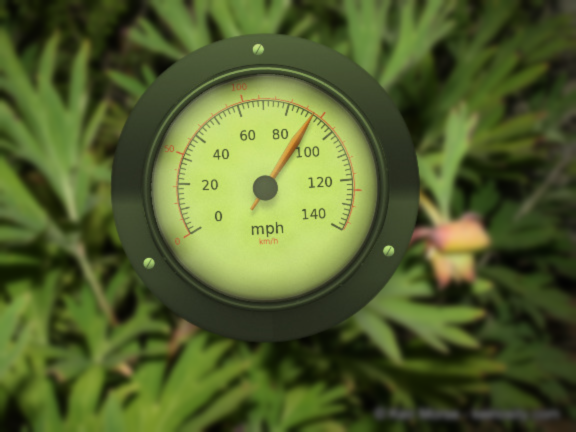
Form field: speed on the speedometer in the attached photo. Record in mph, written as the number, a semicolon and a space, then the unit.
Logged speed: 90; mph
